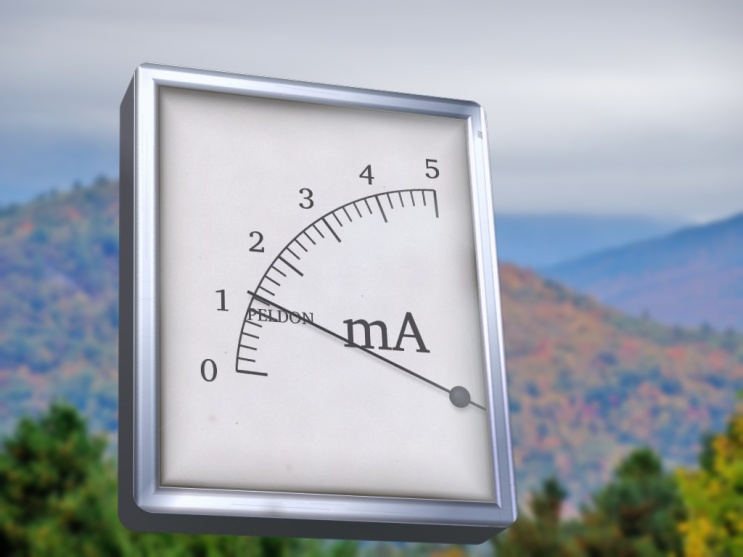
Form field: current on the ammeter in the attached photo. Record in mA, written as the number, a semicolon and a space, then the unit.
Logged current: 1.2; mA
